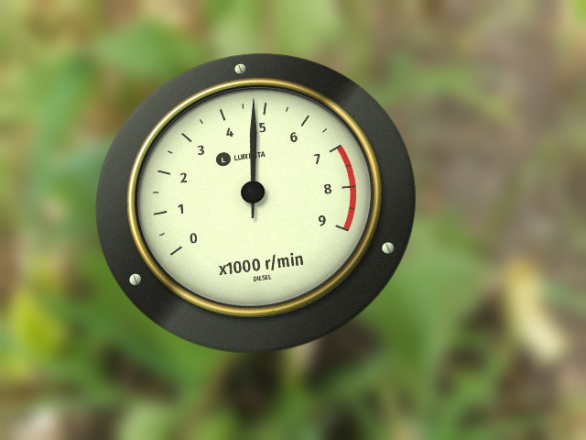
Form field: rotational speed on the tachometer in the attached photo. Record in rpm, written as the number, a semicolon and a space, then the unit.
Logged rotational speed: 4750; rpm
